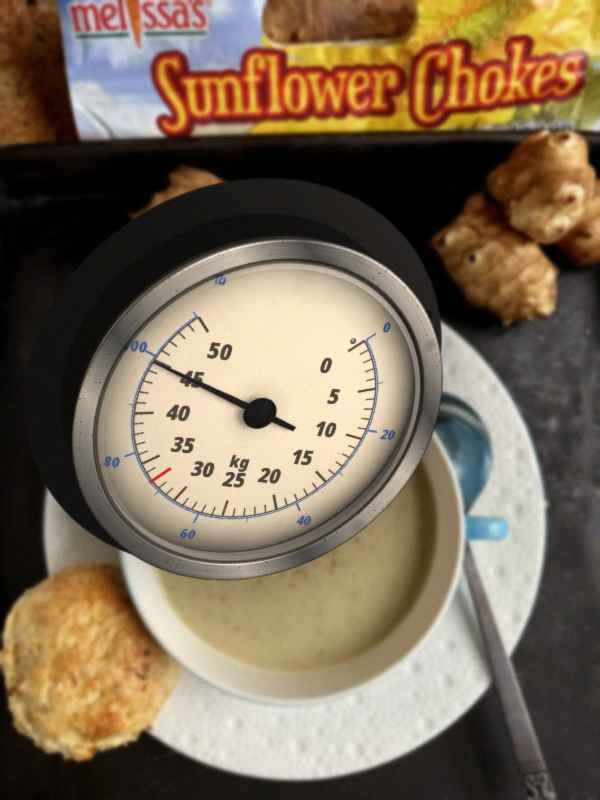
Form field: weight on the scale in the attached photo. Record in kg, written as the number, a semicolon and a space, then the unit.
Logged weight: 45; kg
